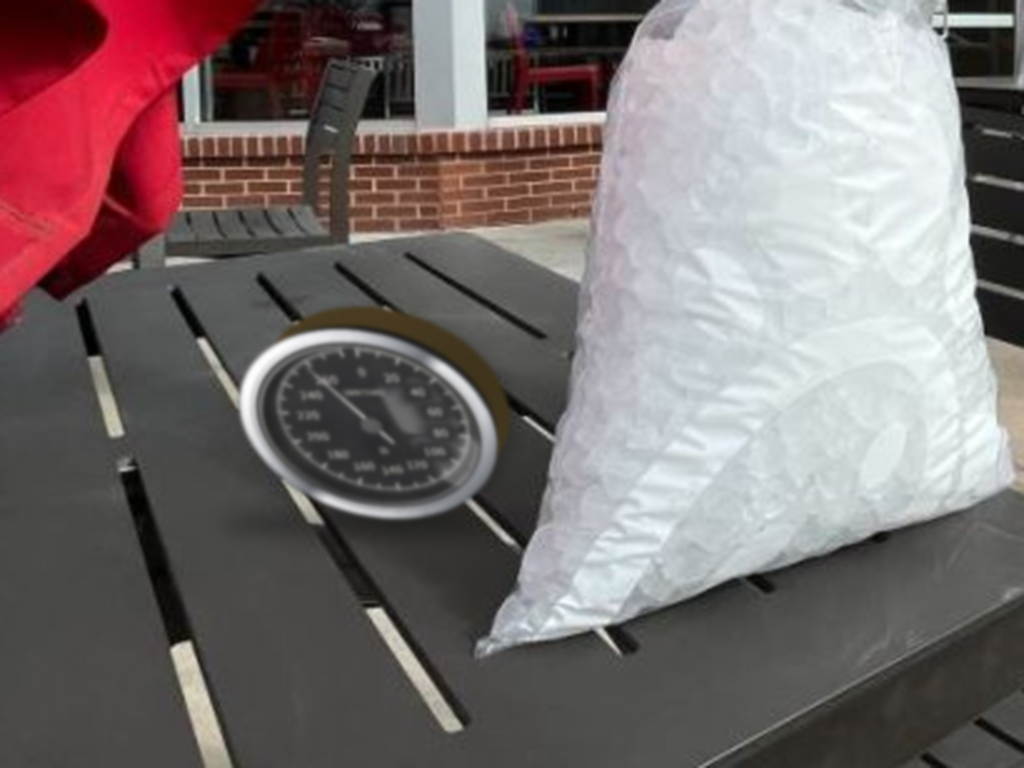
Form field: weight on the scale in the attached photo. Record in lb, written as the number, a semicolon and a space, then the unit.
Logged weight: 260; lb
